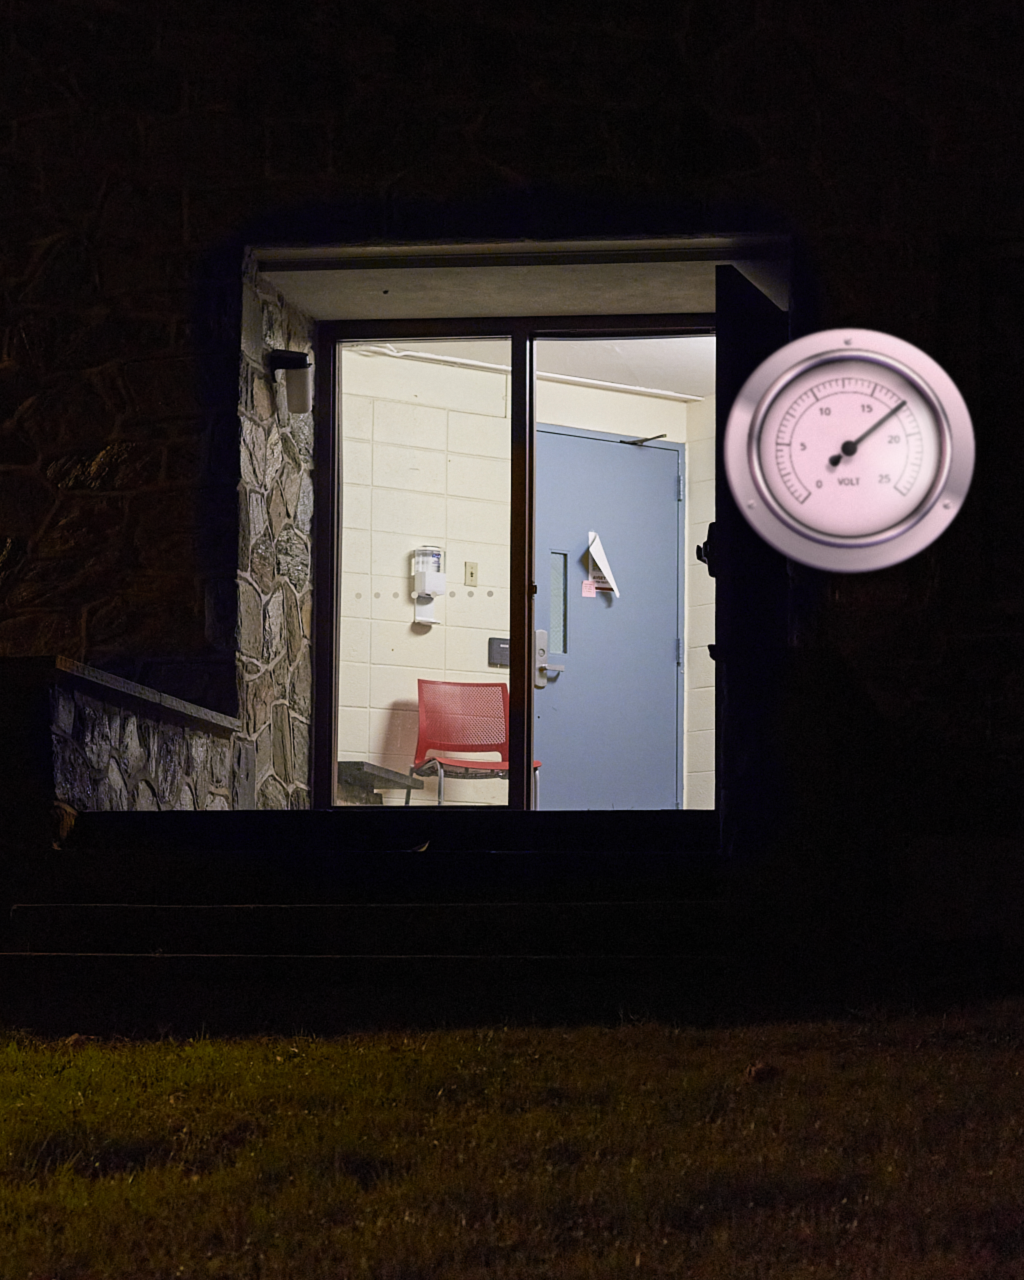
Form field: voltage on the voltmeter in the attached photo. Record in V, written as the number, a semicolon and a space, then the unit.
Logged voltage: 17.5; V
